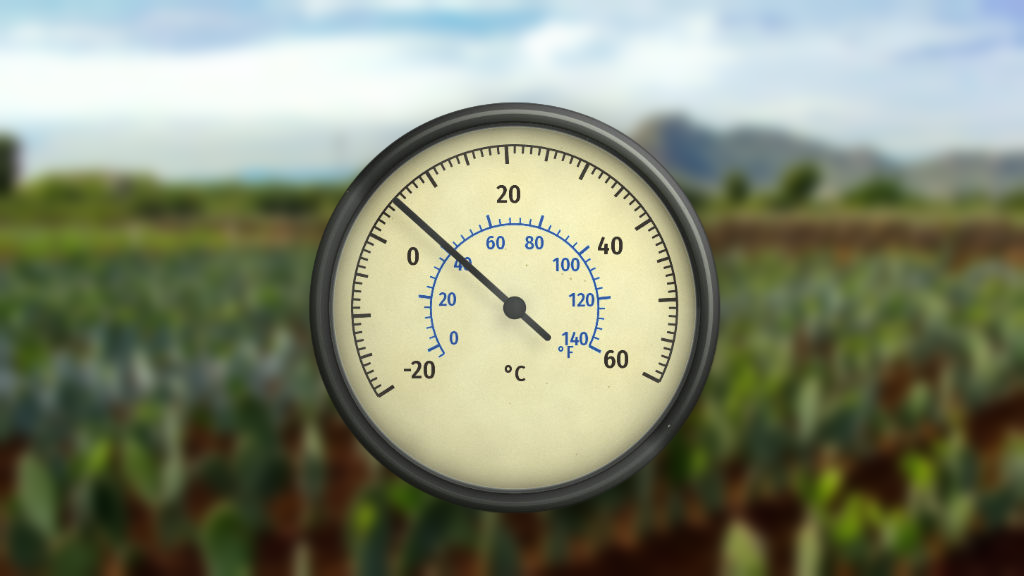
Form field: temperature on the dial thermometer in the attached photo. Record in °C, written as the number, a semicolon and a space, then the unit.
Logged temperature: 5; °C
